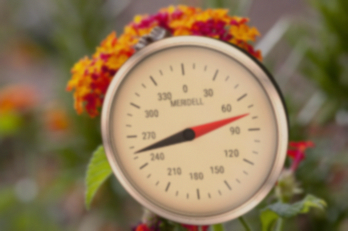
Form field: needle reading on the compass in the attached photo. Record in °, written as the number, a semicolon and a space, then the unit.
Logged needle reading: 75; °
